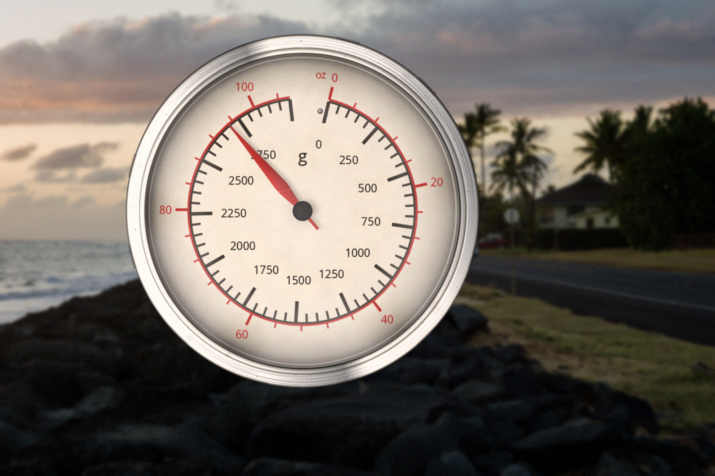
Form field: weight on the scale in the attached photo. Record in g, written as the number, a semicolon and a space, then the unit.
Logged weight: 2700; g
